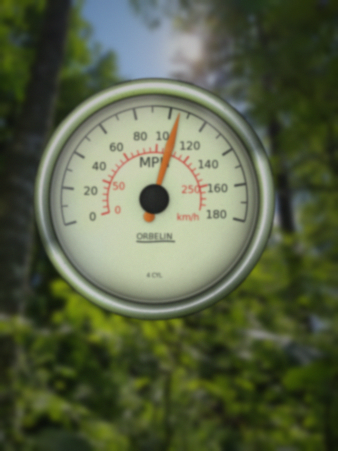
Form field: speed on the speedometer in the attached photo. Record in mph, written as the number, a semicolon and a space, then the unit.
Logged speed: 105; mph
